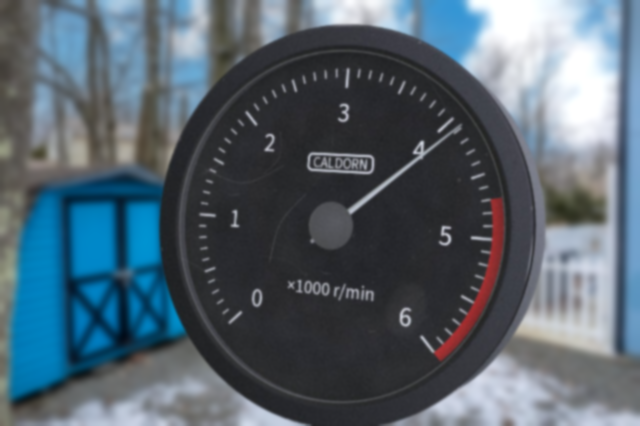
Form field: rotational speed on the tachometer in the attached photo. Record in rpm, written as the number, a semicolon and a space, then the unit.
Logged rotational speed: 4100; rpm
